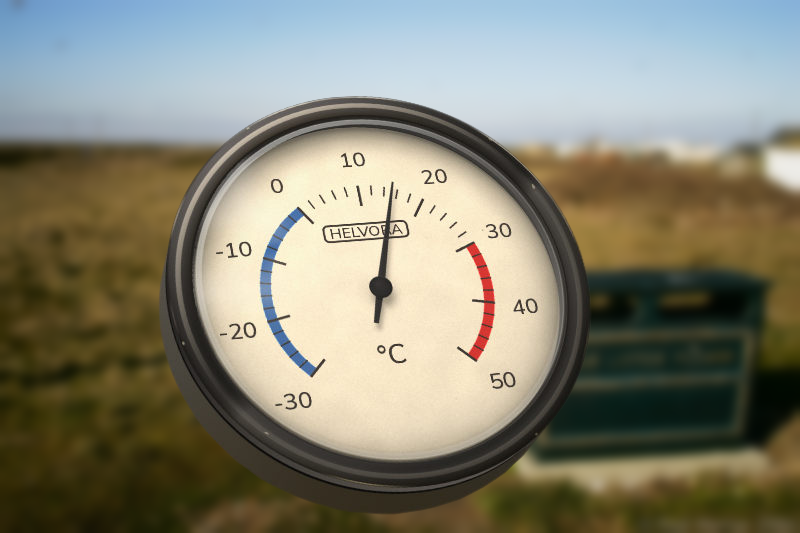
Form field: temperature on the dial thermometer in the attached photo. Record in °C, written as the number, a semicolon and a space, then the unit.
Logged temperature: 15; °C
